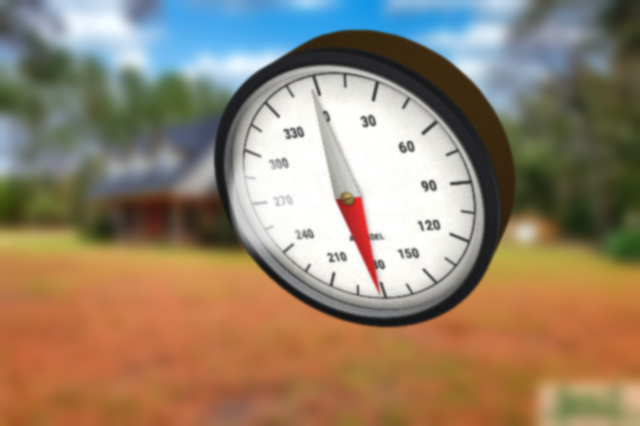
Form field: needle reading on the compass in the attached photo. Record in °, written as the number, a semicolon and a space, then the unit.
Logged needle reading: 180; °
